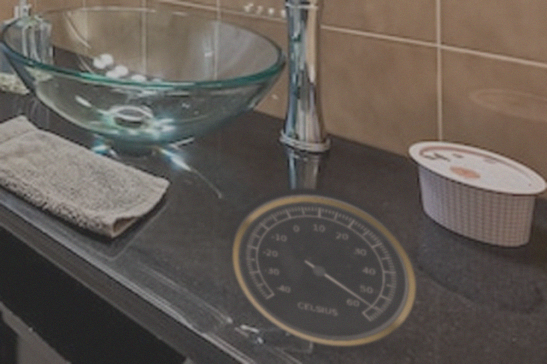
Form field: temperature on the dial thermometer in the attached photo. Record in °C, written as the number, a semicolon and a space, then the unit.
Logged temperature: 55; °C
